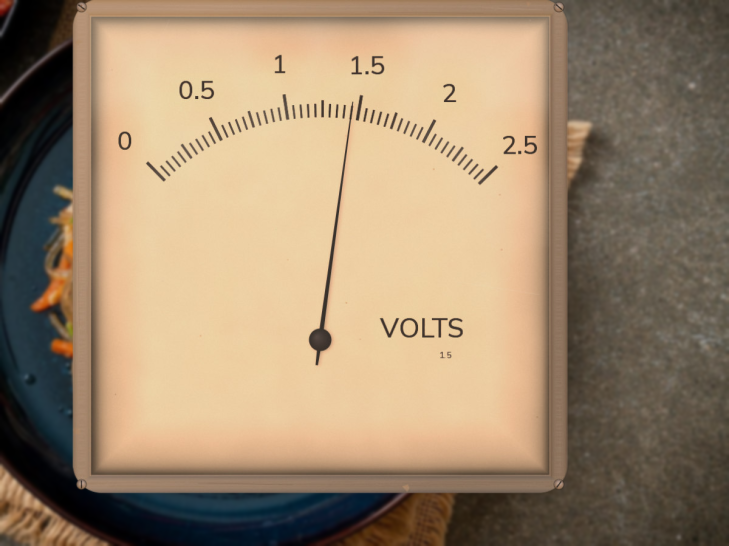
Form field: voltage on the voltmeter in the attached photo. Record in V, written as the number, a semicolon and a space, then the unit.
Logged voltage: 1.45; V
